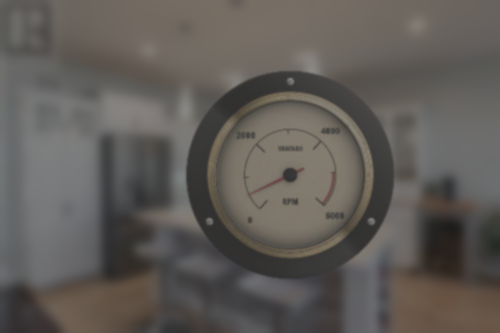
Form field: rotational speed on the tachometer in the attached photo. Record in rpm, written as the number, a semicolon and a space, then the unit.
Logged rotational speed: 500; rpm
